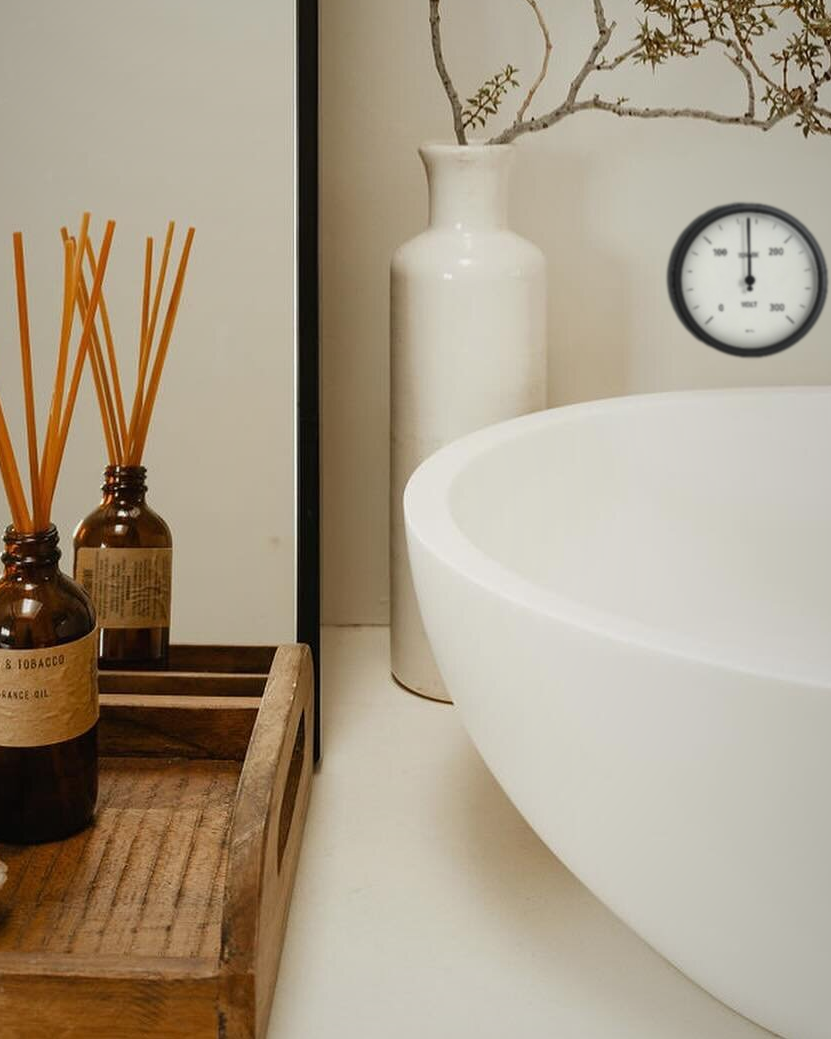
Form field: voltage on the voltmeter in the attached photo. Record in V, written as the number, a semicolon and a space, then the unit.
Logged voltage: 150; V
